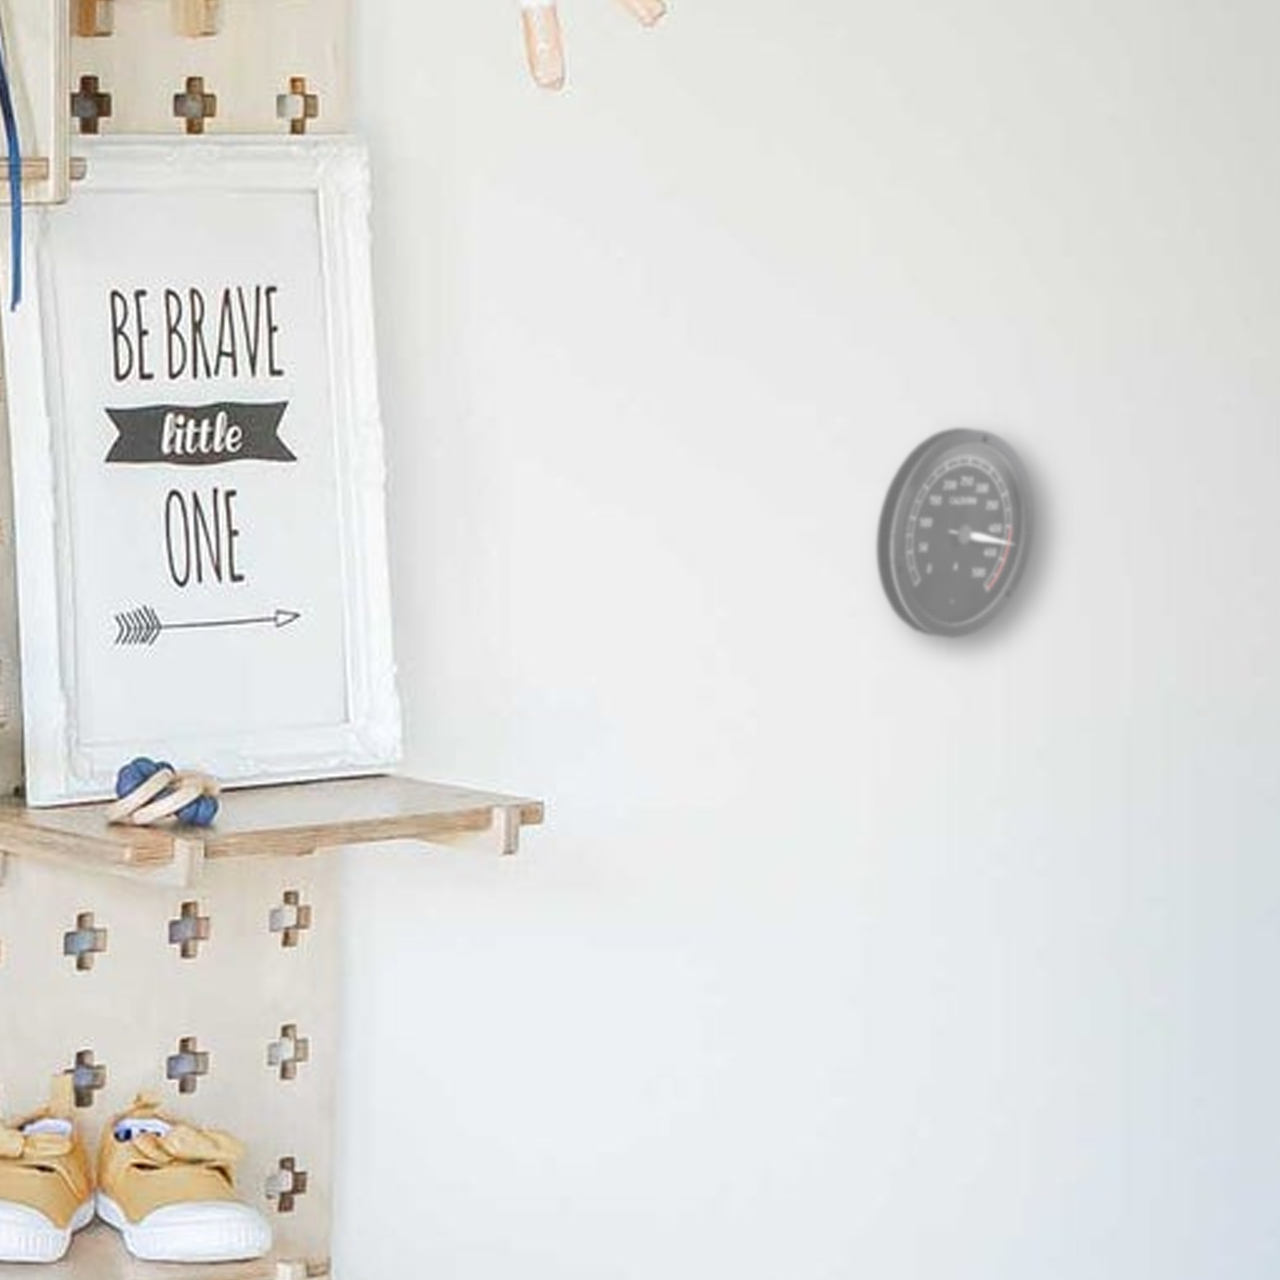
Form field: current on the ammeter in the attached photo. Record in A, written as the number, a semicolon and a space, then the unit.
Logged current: 425; A
